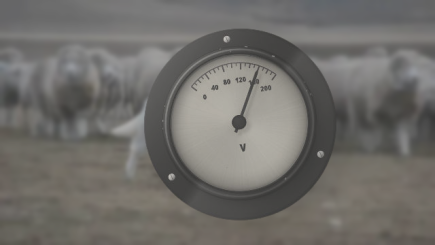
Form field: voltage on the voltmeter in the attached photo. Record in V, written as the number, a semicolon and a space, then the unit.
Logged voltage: 160; V
